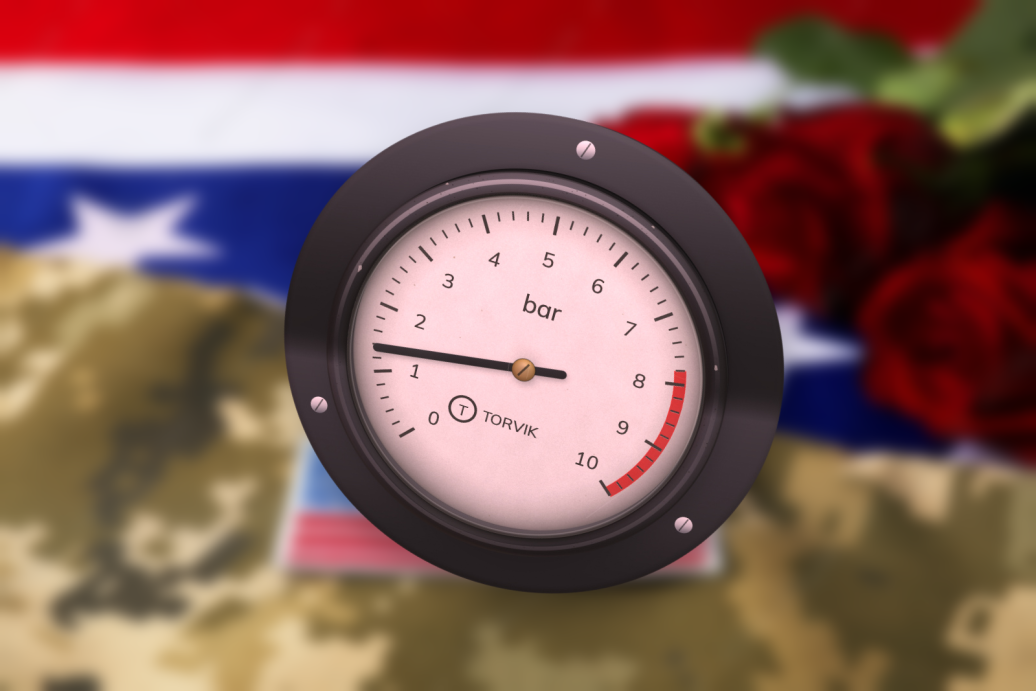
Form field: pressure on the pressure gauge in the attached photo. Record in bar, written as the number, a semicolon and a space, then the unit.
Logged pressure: 1.4; bar
